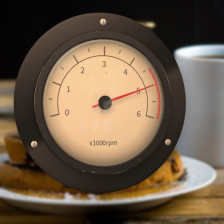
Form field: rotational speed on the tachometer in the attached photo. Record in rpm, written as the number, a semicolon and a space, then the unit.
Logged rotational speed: 5000; rpm
